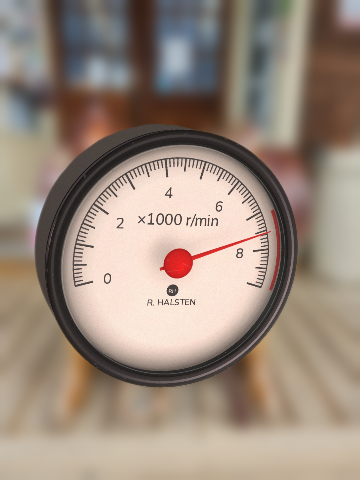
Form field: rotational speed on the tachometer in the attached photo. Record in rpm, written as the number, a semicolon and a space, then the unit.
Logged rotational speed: 7500; rpm
